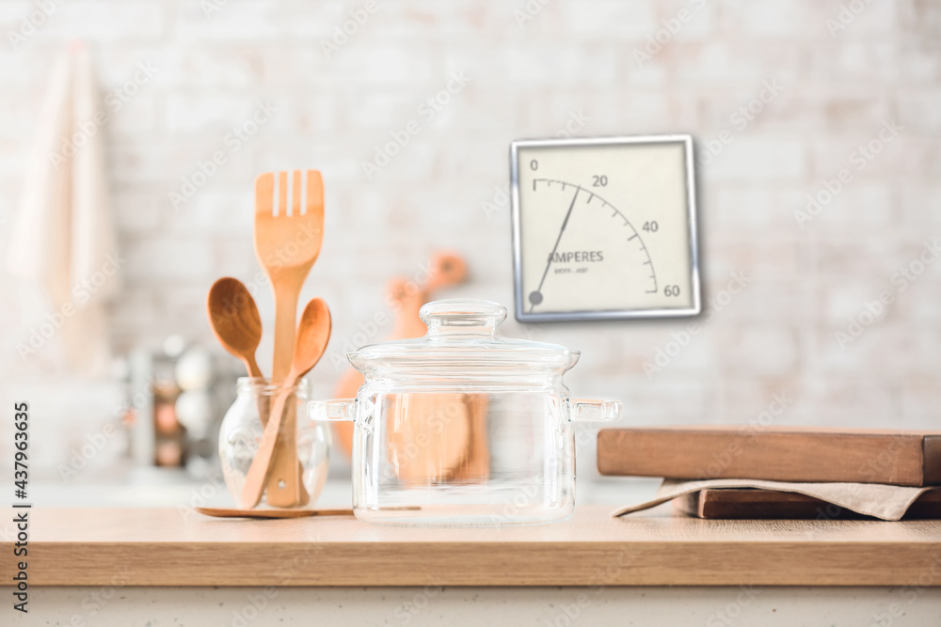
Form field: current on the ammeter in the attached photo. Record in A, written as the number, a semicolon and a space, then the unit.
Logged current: 15; A
